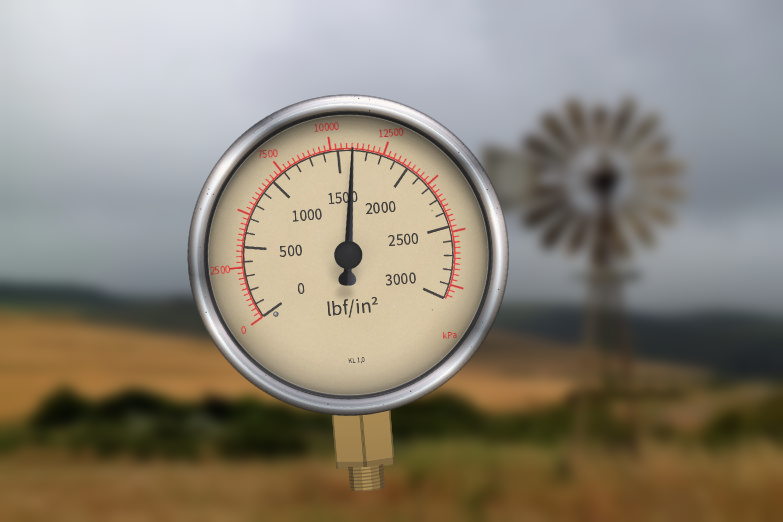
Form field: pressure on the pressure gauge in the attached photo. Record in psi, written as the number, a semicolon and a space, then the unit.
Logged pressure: 1600; psi
